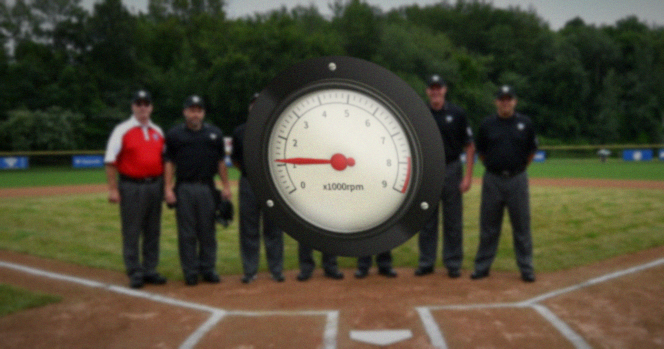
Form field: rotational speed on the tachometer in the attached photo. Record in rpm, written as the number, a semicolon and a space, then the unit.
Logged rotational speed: 1200; rpm
